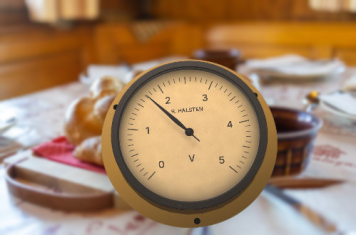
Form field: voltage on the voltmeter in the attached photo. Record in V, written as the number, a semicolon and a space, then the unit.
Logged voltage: 1.7; V
